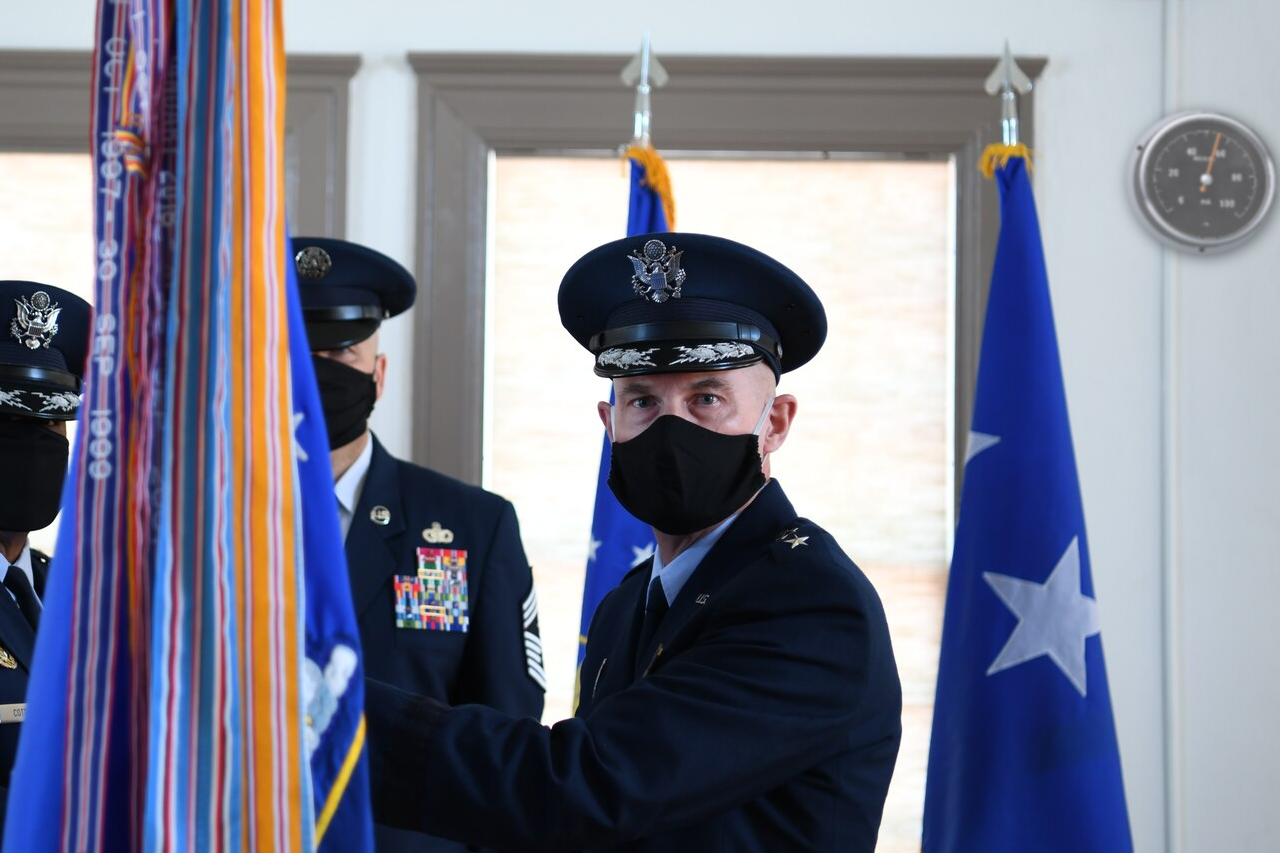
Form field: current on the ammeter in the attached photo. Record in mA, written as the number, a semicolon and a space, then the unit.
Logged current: 55; mA
